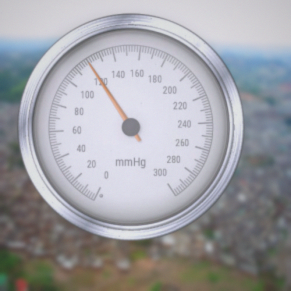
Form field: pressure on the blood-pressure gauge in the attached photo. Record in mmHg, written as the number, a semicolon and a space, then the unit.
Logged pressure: 120; mmHg
